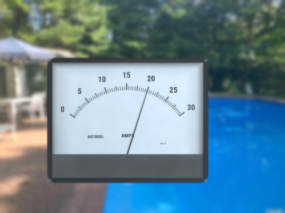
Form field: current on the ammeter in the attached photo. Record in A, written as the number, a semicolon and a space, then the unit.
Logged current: 20; A
